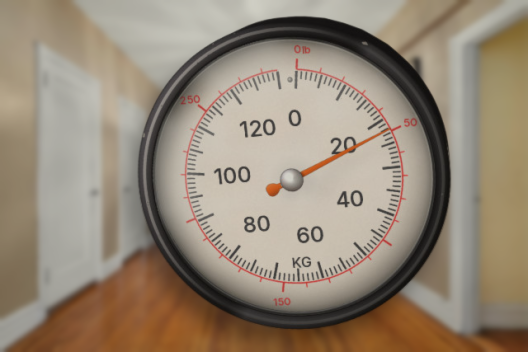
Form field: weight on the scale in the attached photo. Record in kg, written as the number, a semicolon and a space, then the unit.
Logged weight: 22; kg
